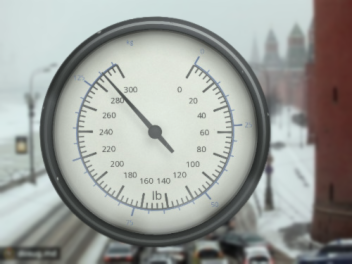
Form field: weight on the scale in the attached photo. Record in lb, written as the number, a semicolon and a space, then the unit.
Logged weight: 288; lb
